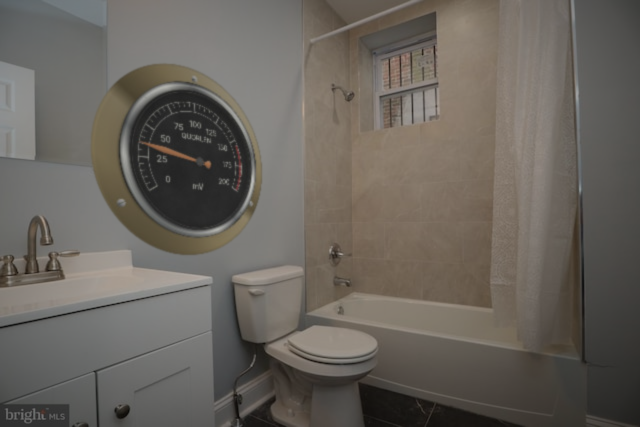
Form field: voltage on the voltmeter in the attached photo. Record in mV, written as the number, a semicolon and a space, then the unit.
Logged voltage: 35; mV
